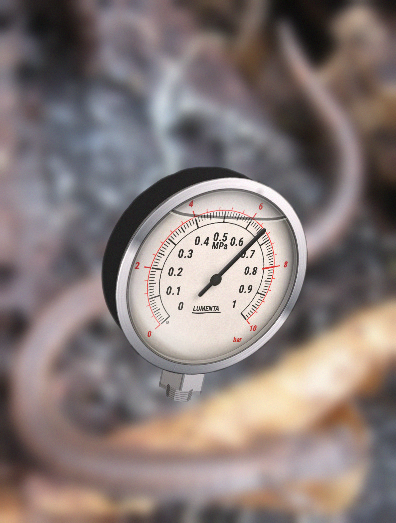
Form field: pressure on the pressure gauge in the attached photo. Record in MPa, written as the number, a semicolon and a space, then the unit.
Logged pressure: 0.65; MPa
